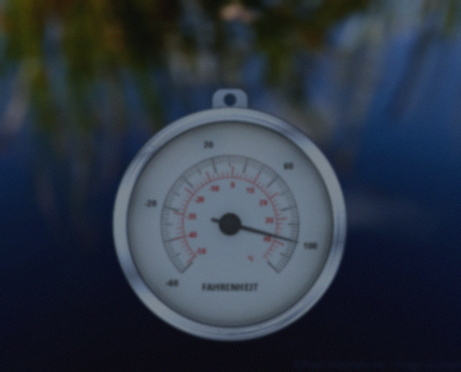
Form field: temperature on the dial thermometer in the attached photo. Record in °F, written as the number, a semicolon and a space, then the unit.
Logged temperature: 100; °F
